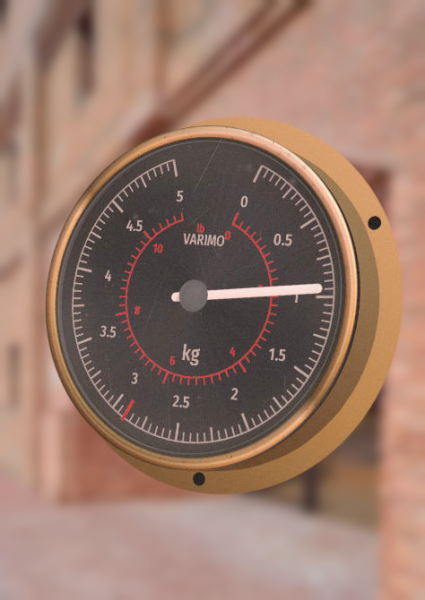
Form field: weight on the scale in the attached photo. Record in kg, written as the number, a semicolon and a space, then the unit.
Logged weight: 0.95; kg
